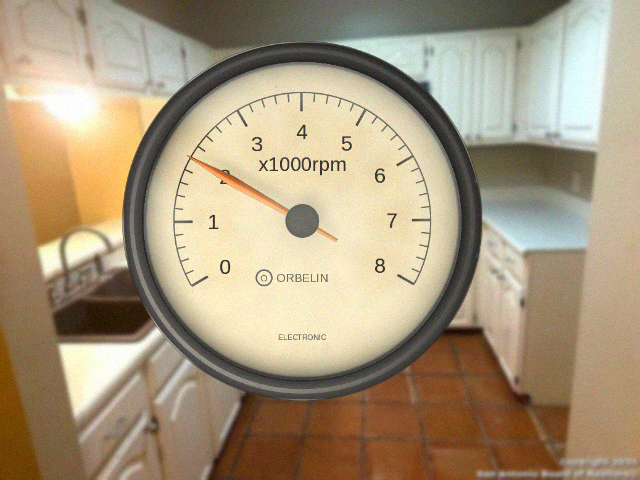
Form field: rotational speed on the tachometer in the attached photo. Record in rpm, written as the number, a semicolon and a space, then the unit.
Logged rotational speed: 2000; rpm
